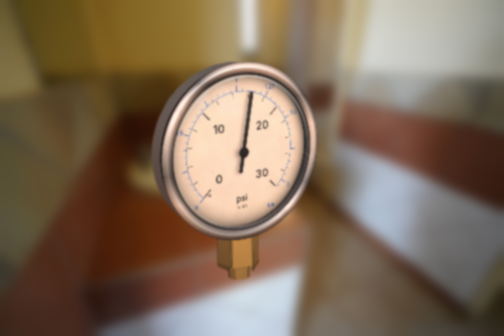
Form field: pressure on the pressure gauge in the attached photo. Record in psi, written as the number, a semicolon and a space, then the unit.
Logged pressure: 16; psi
